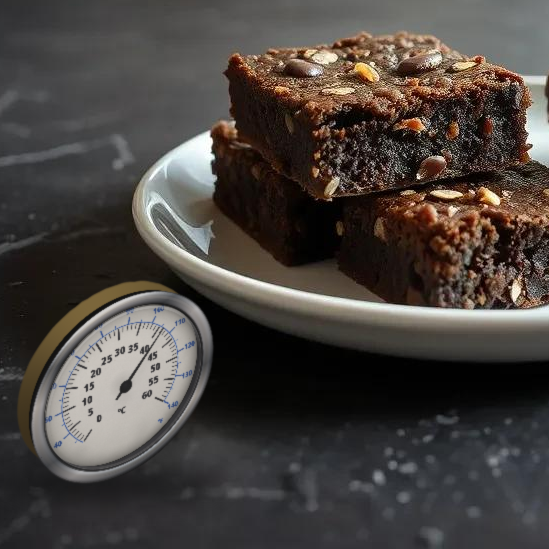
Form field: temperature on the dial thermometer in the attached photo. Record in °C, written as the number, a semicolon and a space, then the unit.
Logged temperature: 40; °C
